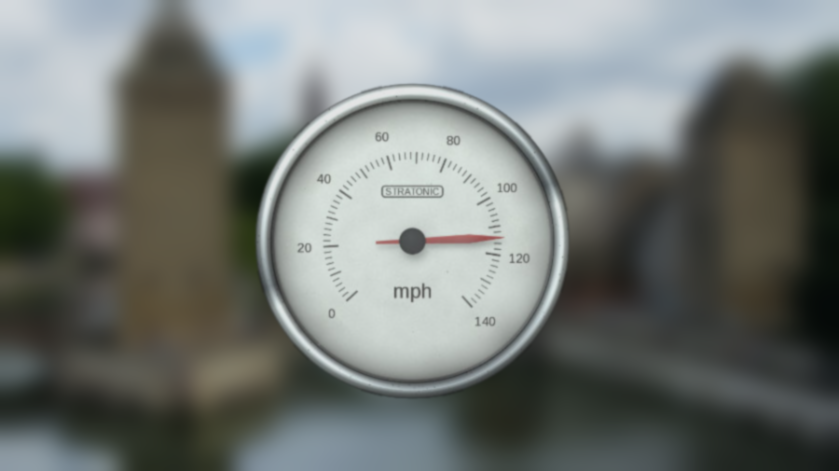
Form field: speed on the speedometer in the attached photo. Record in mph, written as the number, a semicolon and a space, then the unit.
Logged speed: 114; mph
